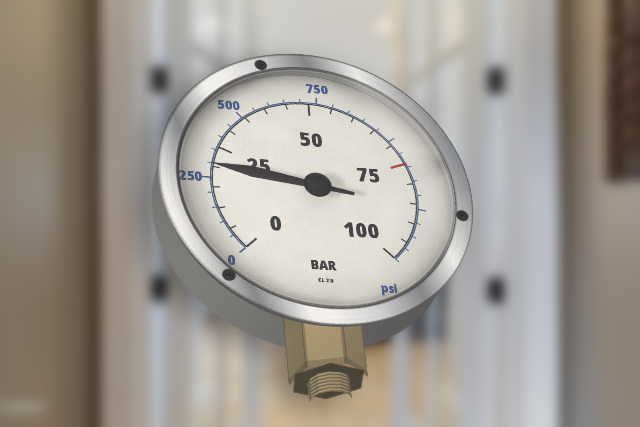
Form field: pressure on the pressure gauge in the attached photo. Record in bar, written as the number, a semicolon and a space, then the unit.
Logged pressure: 20; bar
